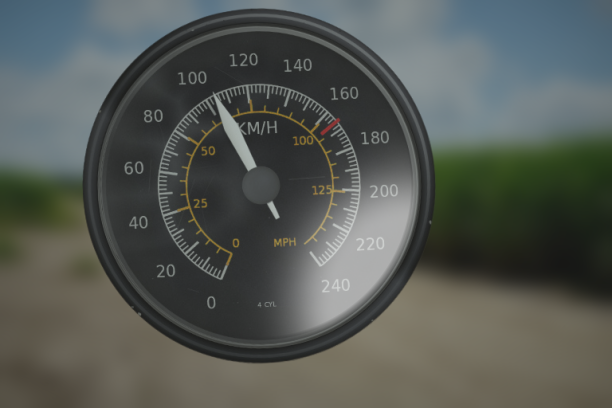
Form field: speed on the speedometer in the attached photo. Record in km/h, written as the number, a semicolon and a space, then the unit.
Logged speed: 104; km/h
